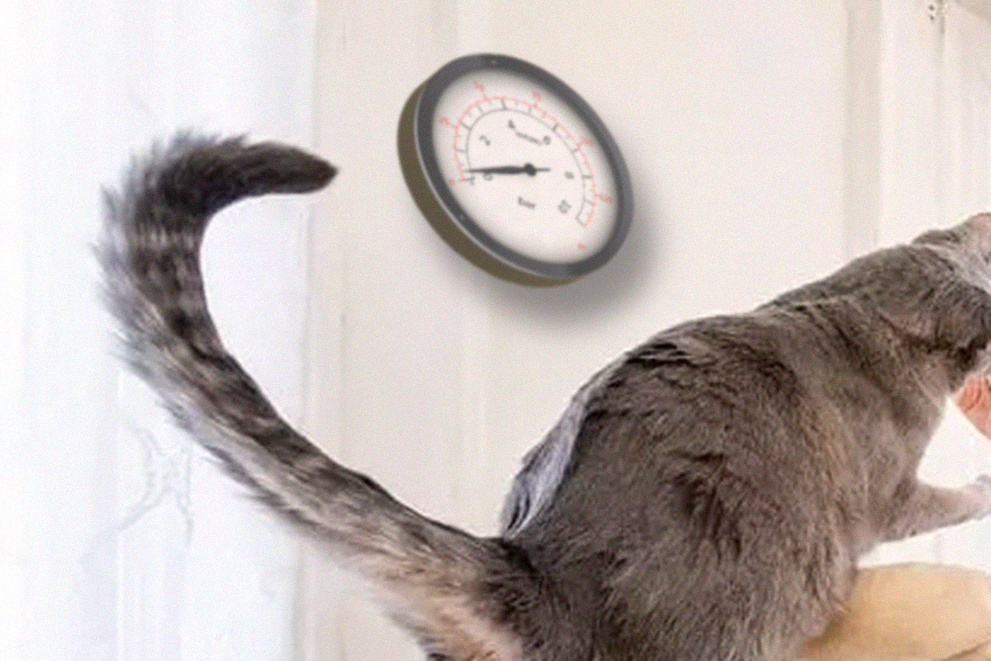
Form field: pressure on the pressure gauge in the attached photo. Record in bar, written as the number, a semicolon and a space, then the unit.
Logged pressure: 0.25; bar
